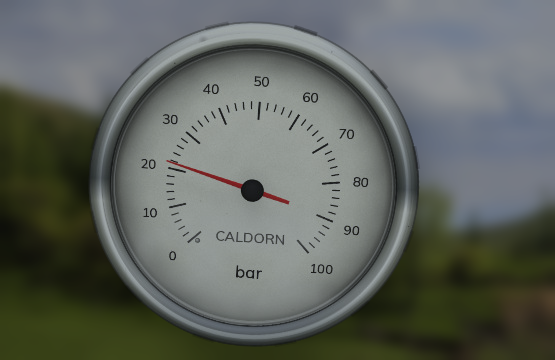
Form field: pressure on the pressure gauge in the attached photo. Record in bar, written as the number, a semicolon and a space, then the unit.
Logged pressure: 22; bar
